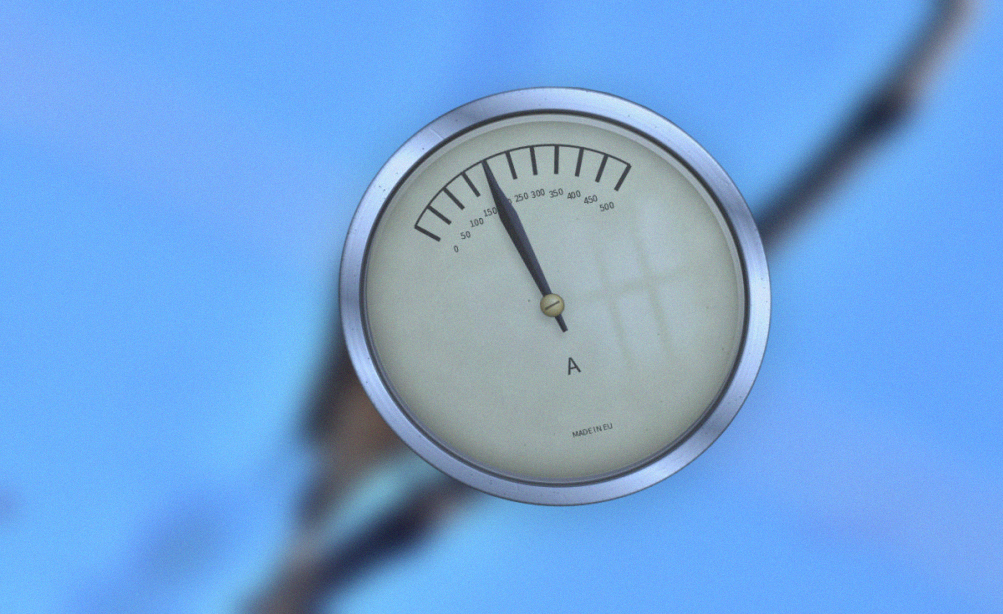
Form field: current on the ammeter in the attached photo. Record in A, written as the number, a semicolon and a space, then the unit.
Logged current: 200; A
